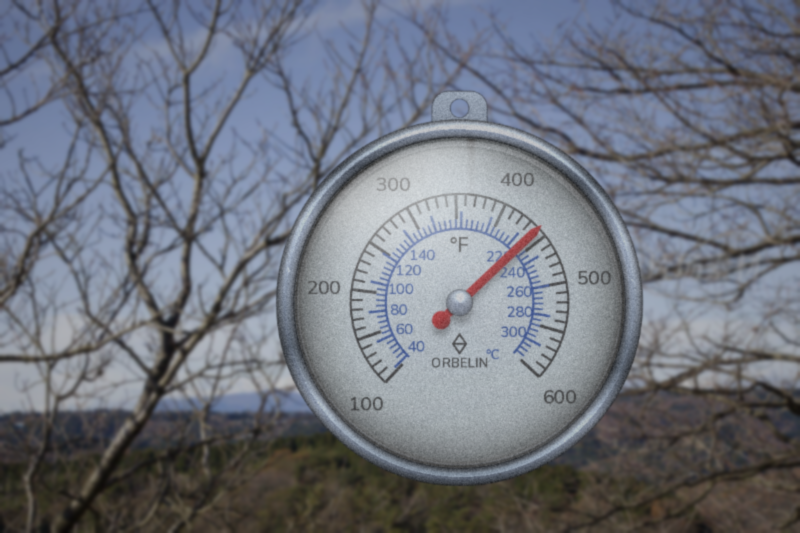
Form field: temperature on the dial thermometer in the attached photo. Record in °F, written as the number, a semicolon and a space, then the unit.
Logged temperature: 440; °F
